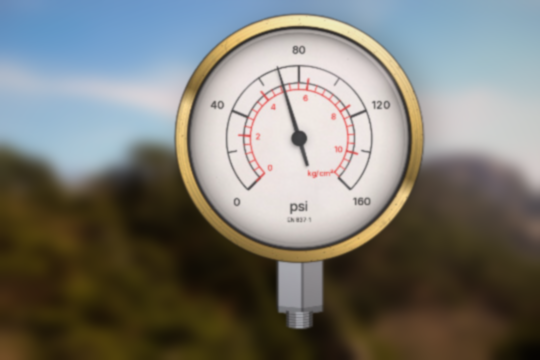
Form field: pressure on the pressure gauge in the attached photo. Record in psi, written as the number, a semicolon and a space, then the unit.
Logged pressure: 70; psi
